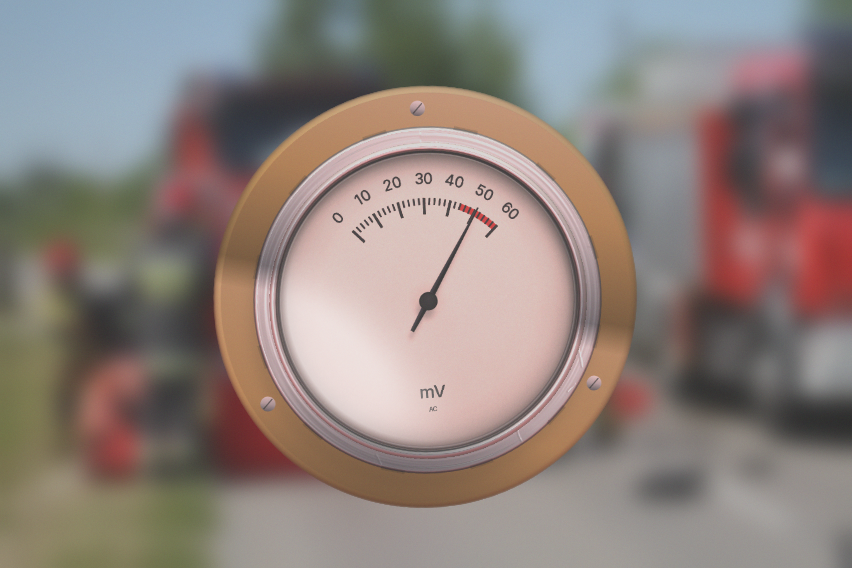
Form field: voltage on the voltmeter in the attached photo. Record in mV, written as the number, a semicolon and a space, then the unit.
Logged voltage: 50; mV
